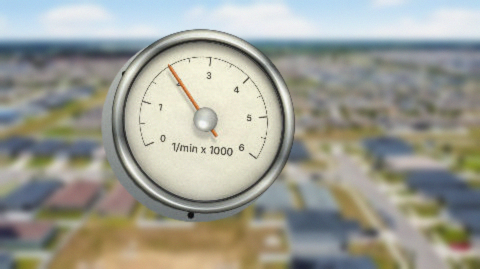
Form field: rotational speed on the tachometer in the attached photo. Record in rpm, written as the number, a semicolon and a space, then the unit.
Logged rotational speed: 2000; rpm
